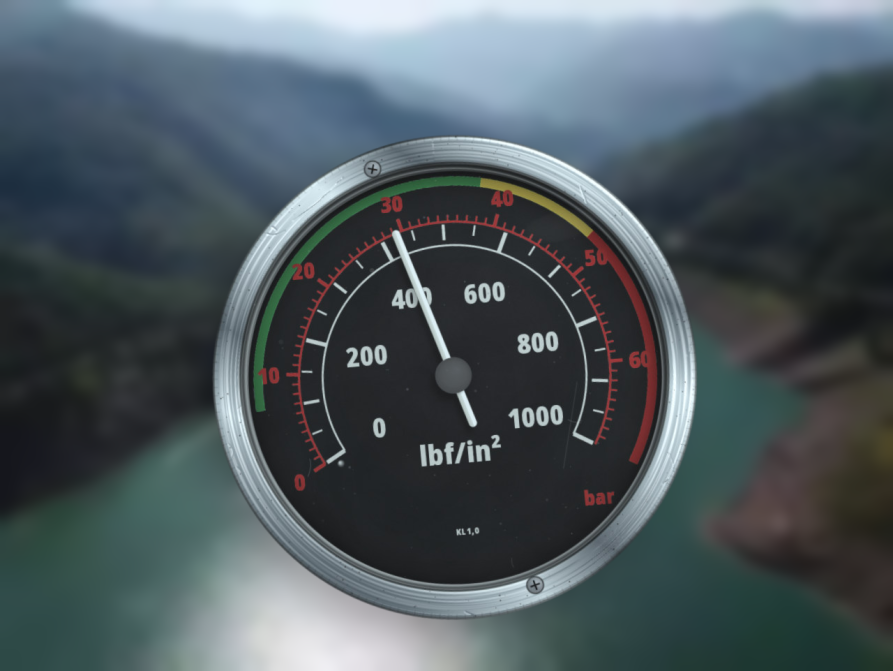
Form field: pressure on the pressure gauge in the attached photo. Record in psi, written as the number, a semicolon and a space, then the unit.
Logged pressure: 425; psi
